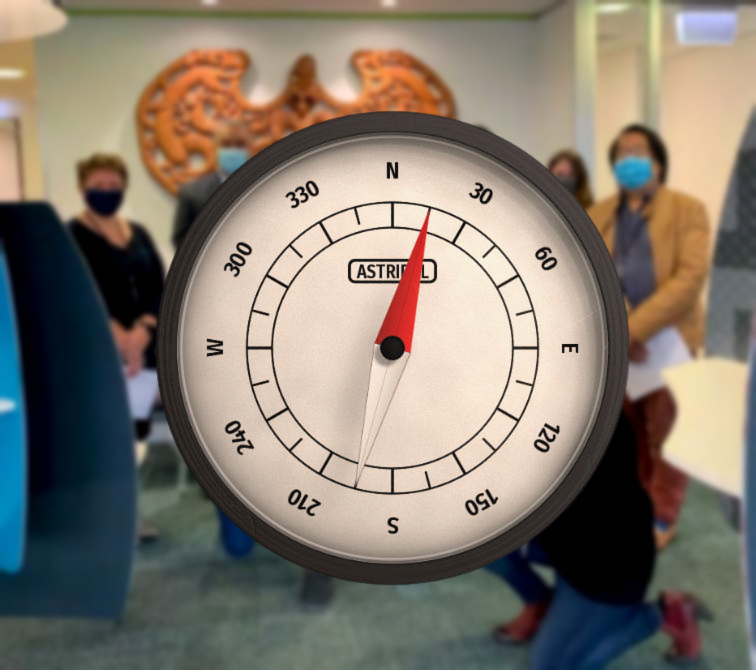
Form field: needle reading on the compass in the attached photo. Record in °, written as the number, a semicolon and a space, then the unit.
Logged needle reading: 15; °
